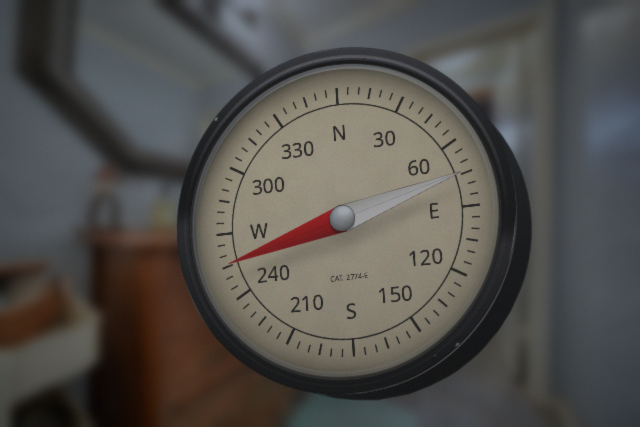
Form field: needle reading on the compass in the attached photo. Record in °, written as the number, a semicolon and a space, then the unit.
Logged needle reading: 255; °
